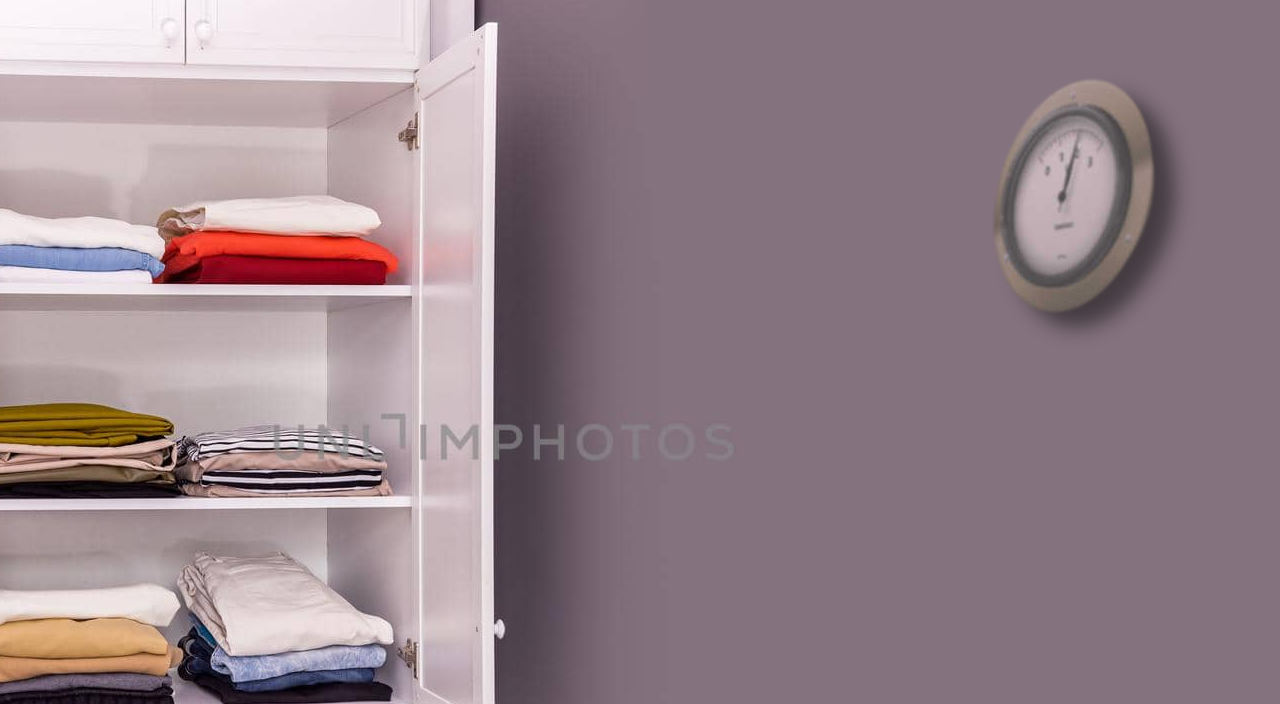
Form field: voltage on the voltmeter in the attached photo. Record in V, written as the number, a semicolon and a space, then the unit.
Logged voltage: 2; V
